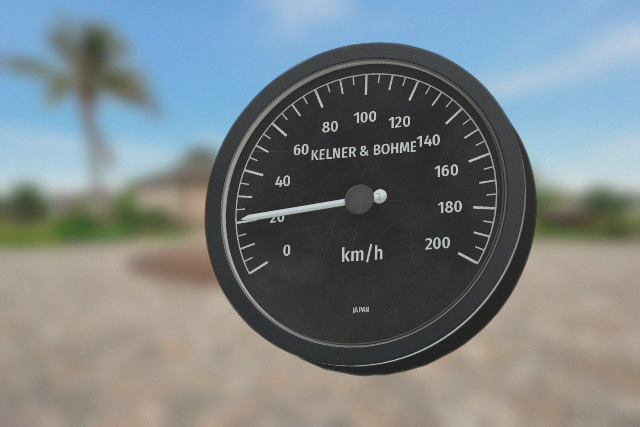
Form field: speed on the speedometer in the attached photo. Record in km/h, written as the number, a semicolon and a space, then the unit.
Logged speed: 20; km/h
